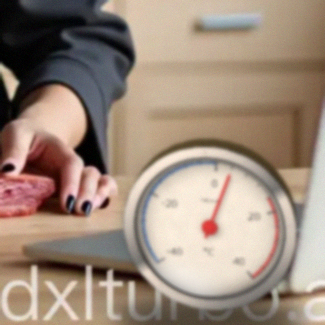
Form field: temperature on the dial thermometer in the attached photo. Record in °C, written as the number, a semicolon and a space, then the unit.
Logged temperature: 4; °C
